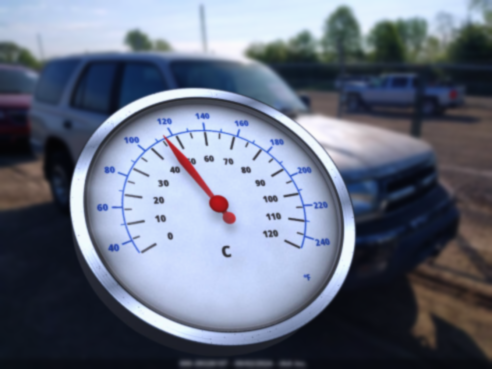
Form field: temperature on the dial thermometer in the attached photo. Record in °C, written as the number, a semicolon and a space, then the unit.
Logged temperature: 45; °C
